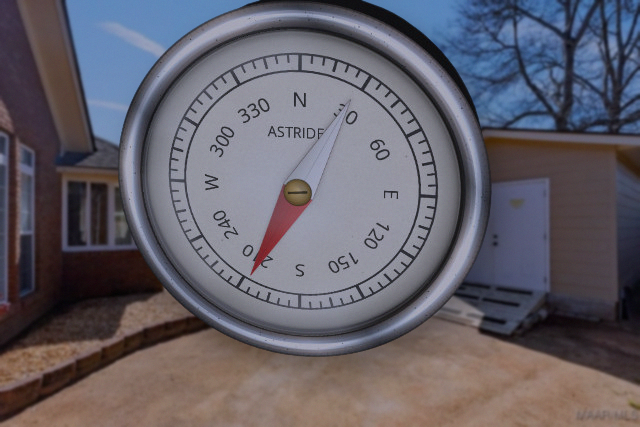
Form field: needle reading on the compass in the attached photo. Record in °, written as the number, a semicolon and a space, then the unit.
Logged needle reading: 207.5; °
